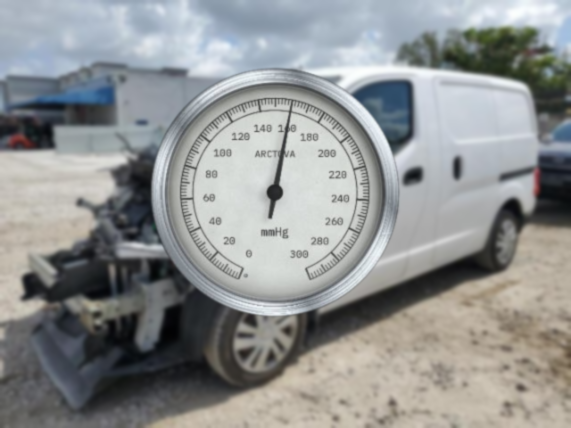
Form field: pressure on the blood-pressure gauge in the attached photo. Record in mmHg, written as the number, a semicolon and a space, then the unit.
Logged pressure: 160; mmHg
